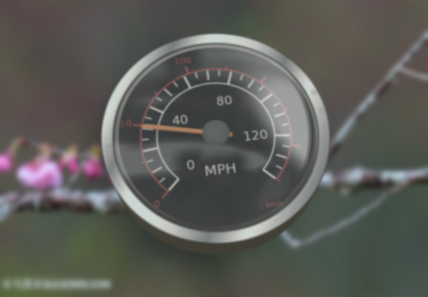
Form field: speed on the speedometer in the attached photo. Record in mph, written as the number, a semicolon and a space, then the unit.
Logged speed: 30; mph
